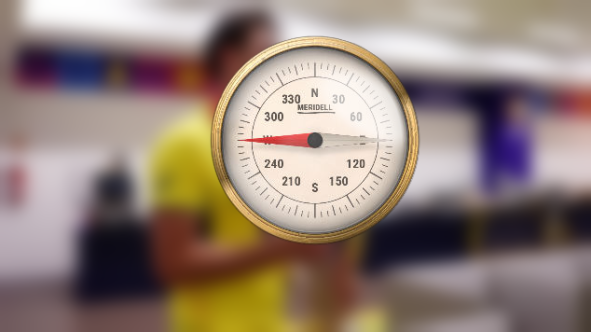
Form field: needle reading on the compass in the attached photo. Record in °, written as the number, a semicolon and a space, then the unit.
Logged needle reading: 270; °
